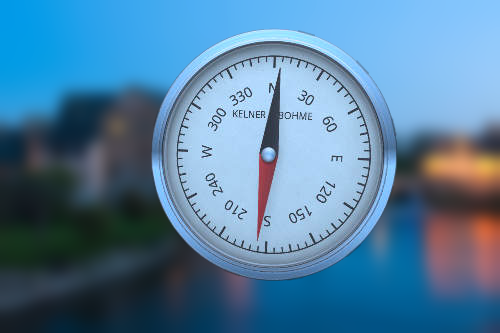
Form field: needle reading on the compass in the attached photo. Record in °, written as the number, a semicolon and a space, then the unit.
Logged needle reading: 185; °
